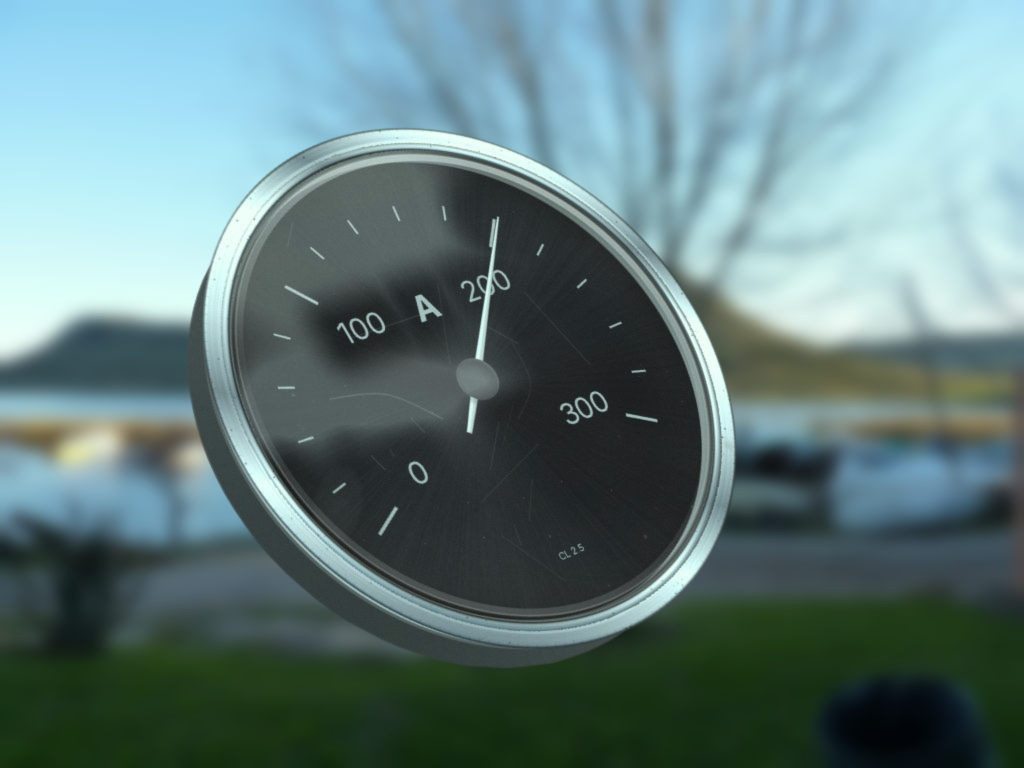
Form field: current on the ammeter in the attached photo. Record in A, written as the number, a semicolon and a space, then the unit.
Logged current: 200; A
